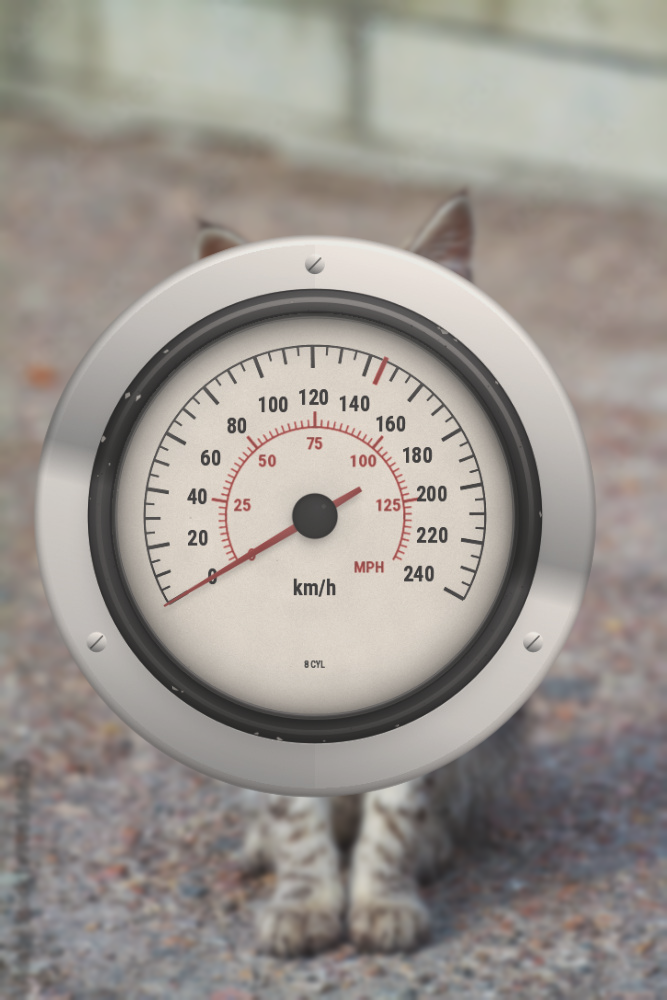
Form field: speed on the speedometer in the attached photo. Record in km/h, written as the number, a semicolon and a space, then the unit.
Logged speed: 0; km/h
